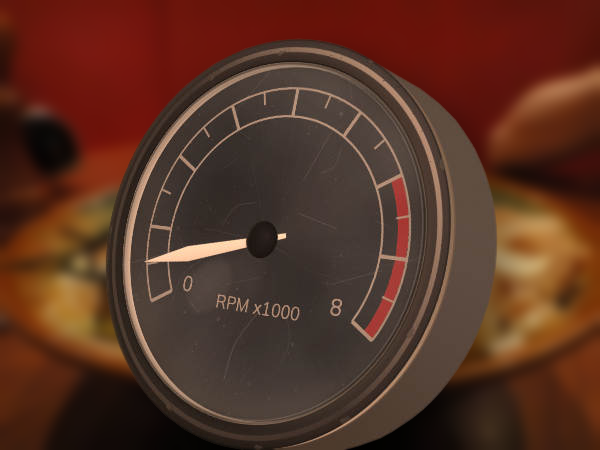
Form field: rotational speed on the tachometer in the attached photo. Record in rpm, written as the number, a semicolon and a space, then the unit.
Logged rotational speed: 500; rpm
